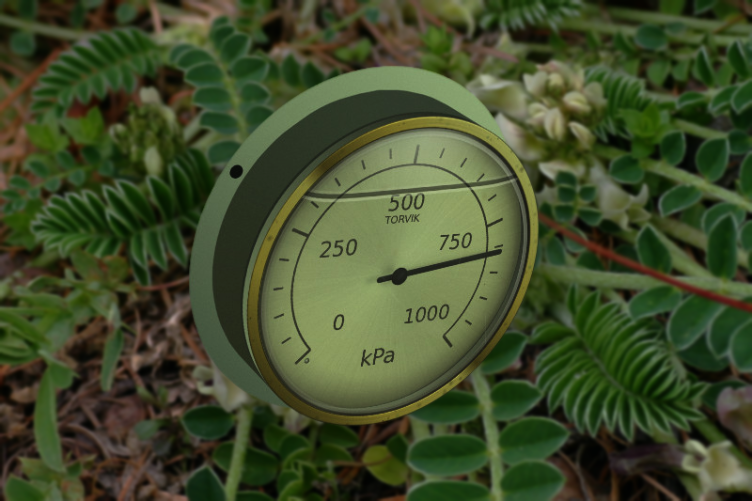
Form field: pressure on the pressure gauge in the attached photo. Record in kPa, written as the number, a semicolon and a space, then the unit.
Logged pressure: 800; kPa
